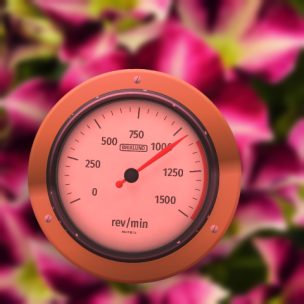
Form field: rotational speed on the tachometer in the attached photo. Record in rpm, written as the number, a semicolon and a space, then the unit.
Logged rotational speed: 1050; rpm
